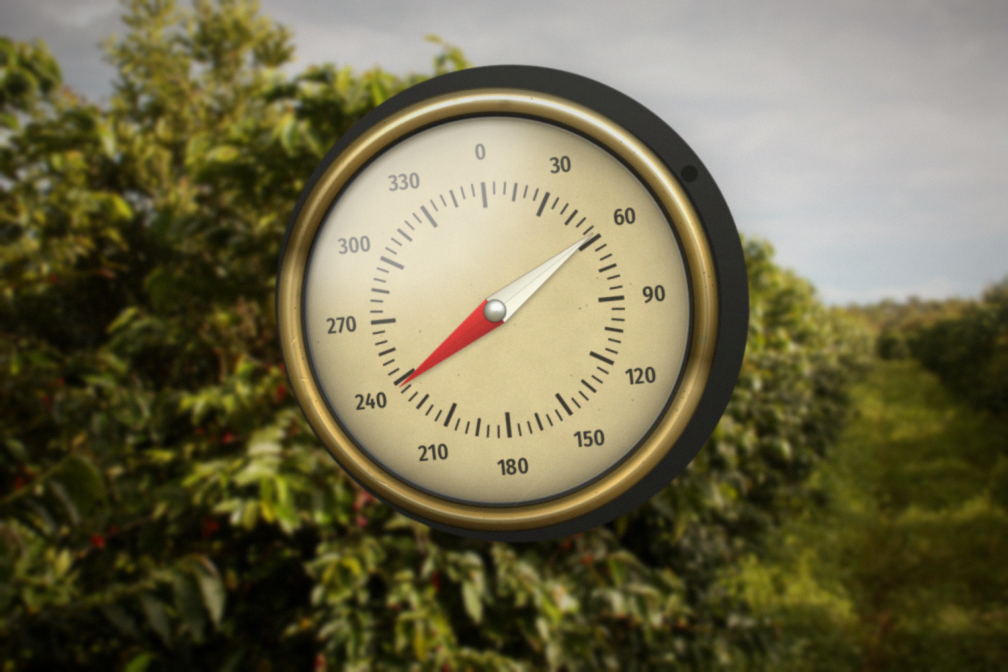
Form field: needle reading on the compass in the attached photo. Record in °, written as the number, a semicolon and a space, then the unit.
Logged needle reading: 237.5; °
